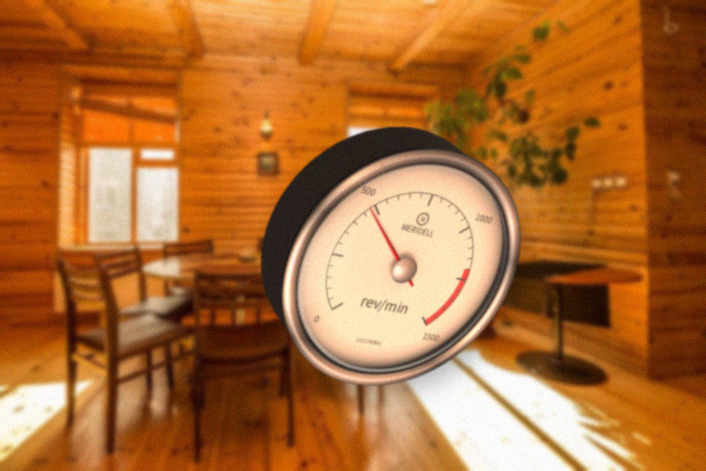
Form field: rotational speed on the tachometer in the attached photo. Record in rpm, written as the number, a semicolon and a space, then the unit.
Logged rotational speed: 475; rpm
